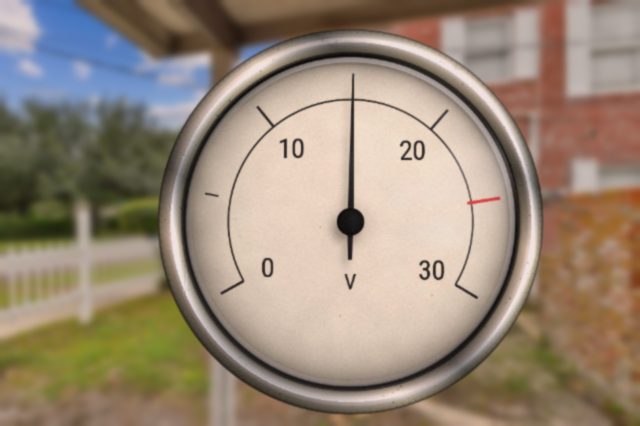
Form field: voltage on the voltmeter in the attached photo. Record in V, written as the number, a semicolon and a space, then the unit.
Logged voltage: 15; V
